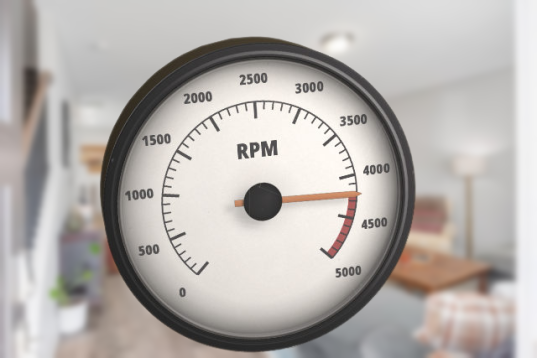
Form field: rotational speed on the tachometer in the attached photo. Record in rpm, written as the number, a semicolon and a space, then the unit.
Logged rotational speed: 4200; rpm
